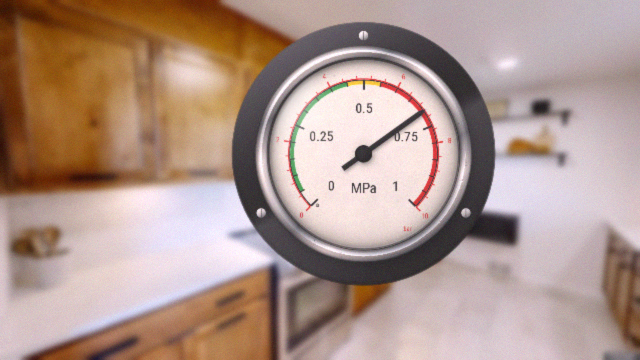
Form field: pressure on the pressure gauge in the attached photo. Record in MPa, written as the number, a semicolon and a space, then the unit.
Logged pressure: 0.7; MPa
